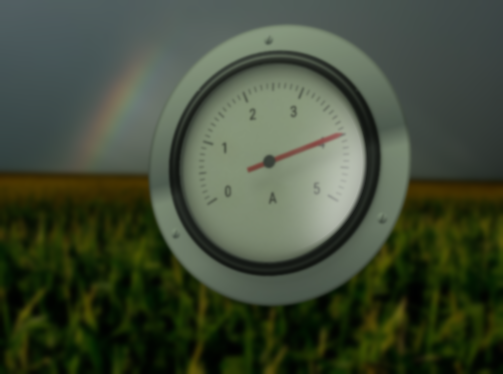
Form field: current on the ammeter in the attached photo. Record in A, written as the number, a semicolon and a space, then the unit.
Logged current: 4; A
